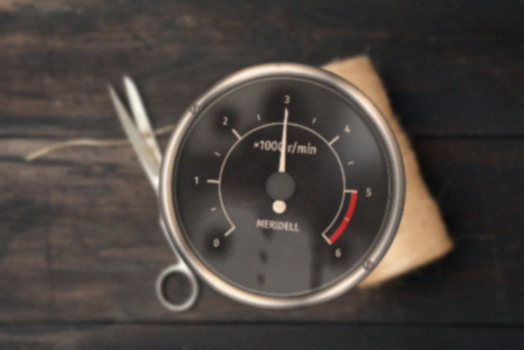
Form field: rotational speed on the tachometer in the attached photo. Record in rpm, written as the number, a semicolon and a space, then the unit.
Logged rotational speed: 3000; rpm
